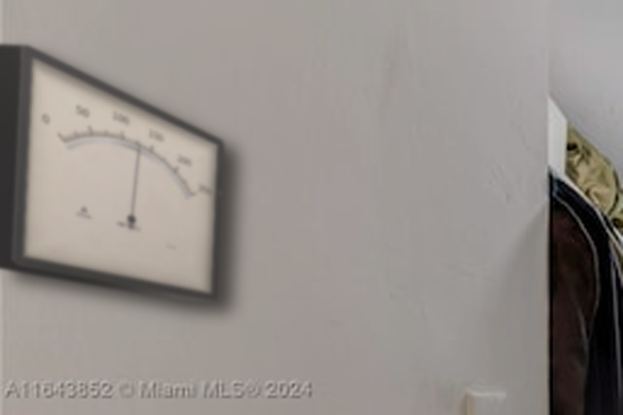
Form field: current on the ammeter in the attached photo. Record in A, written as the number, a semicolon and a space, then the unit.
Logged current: 125; A
